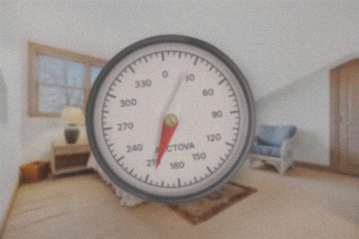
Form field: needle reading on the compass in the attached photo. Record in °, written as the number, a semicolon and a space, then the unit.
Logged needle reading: 205; °
